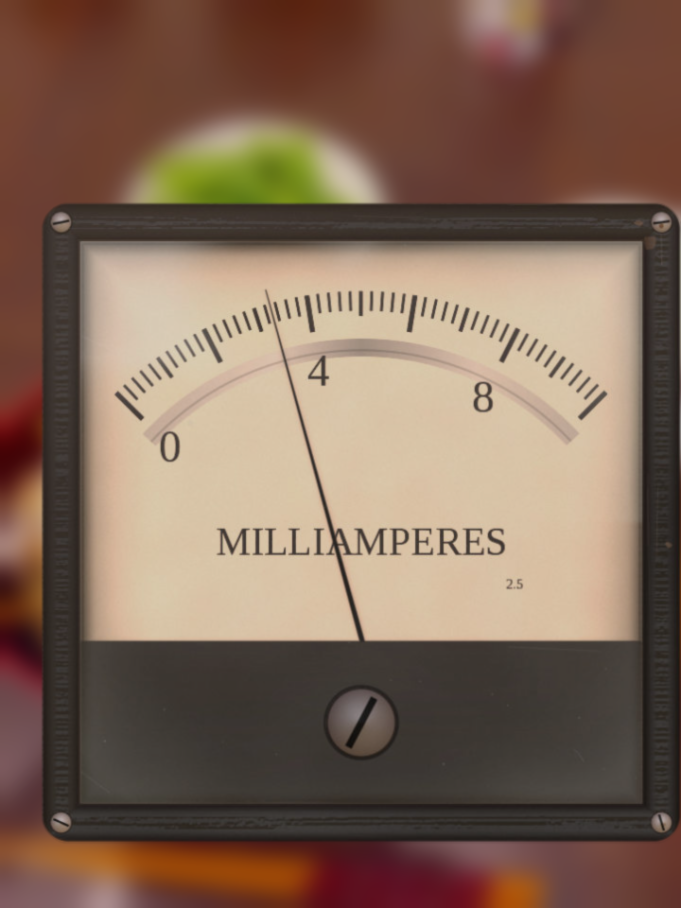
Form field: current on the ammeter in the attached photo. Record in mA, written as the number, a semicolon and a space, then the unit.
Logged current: 3.3; mA
